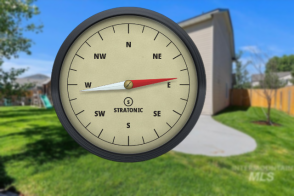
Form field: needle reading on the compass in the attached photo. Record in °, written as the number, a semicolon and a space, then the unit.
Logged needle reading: 82.5; °
